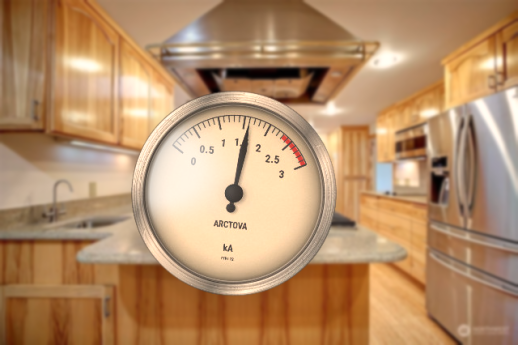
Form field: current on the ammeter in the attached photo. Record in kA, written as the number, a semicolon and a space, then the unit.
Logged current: 1.6; kA
